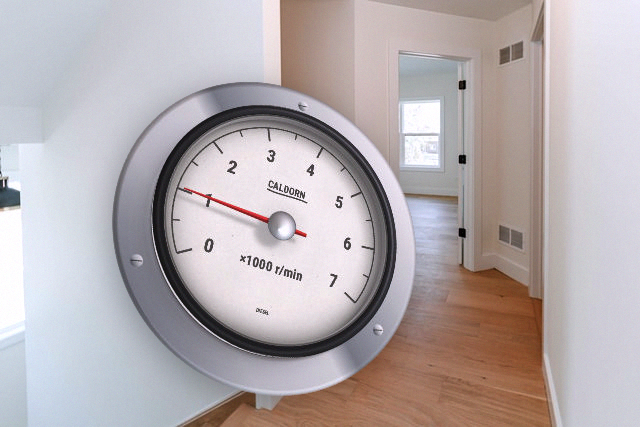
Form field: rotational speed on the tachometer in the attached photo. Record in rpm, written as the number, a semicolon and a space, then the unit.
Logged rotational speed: 1000; rpm
